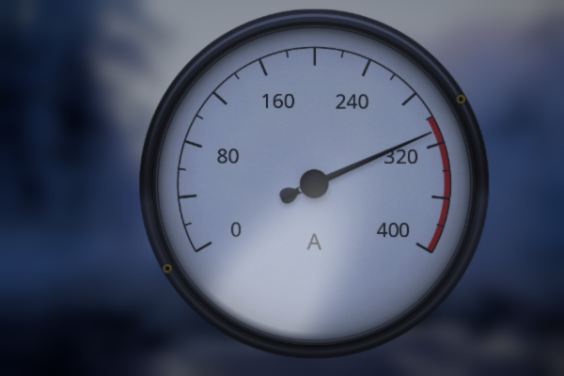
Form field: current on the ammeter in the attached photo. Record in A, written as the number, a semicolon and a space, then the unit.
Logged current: 310; A
